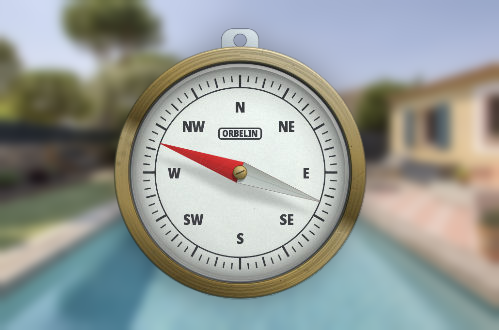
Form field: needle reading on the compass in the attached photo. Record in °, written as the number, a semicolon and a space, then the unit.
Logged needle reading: 290; °
